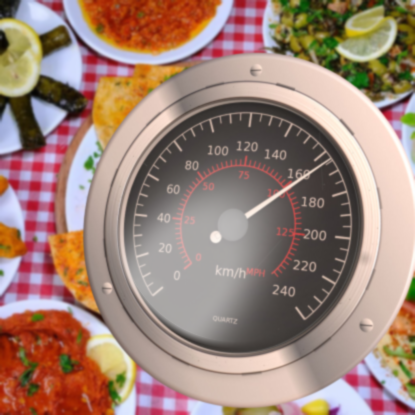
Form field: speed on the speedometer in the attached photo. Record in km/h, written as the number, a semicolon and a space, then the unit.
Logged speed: 165; km/h
